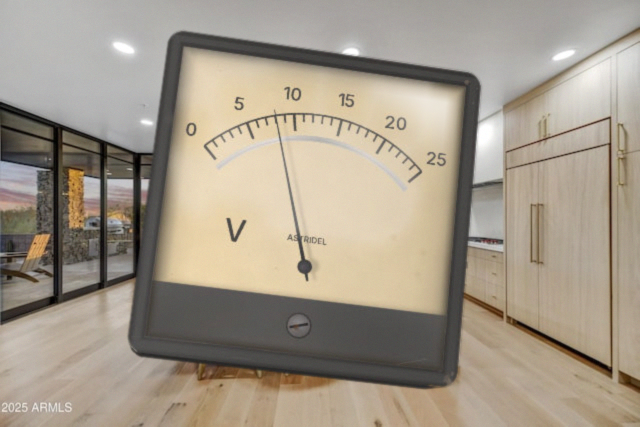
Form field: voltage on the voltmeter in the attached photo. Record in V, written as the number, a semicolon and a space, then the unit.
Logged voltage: 8; V
